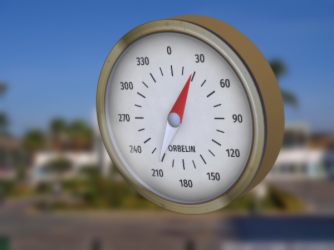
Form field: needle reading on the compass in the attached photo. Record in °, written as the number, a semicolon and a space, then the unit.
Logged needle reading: 30; °
